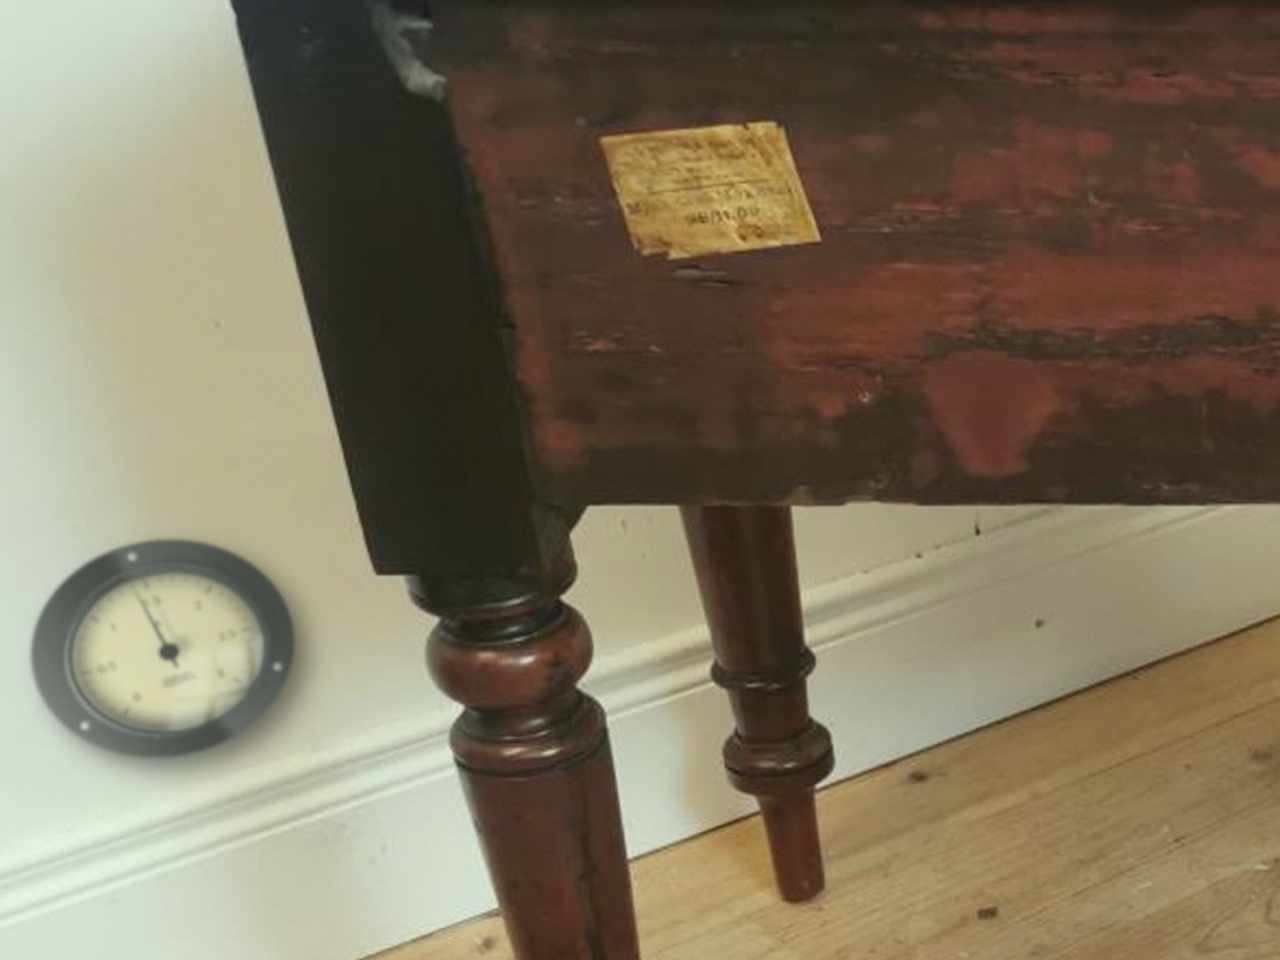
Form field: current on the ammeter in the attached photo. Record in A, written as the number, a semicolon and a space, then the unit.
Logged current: 1.4; A
